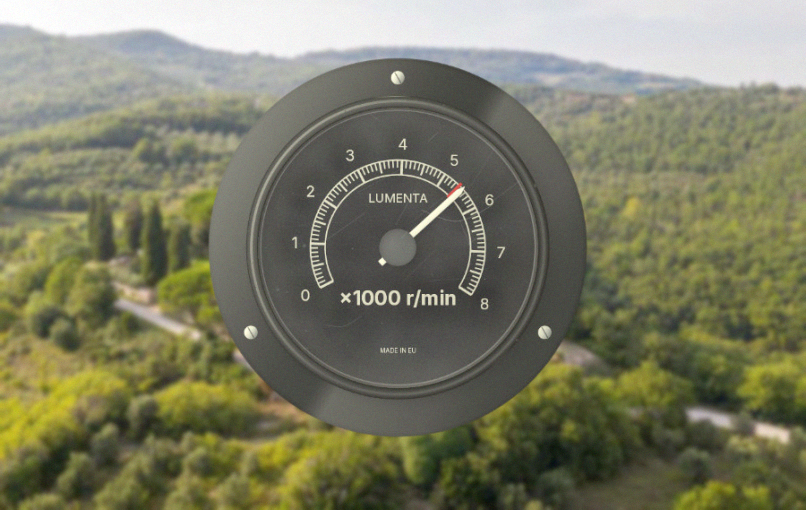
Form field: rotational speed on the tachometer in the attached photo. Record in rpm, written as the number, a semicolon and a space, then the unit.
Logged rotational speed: 5500; rpm
